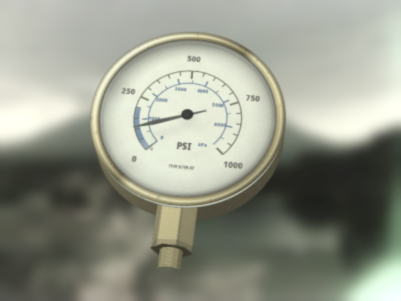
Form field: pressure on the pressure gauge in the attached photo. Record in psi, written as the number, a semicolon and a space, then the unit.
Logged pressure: 100; psi
